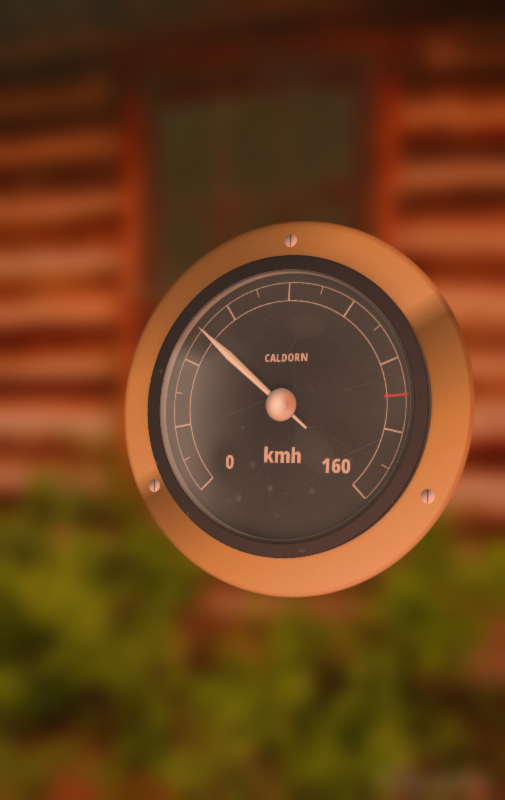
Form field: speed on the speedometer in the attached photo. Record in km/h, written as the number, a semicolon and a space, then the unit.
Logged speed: 50; km/h
